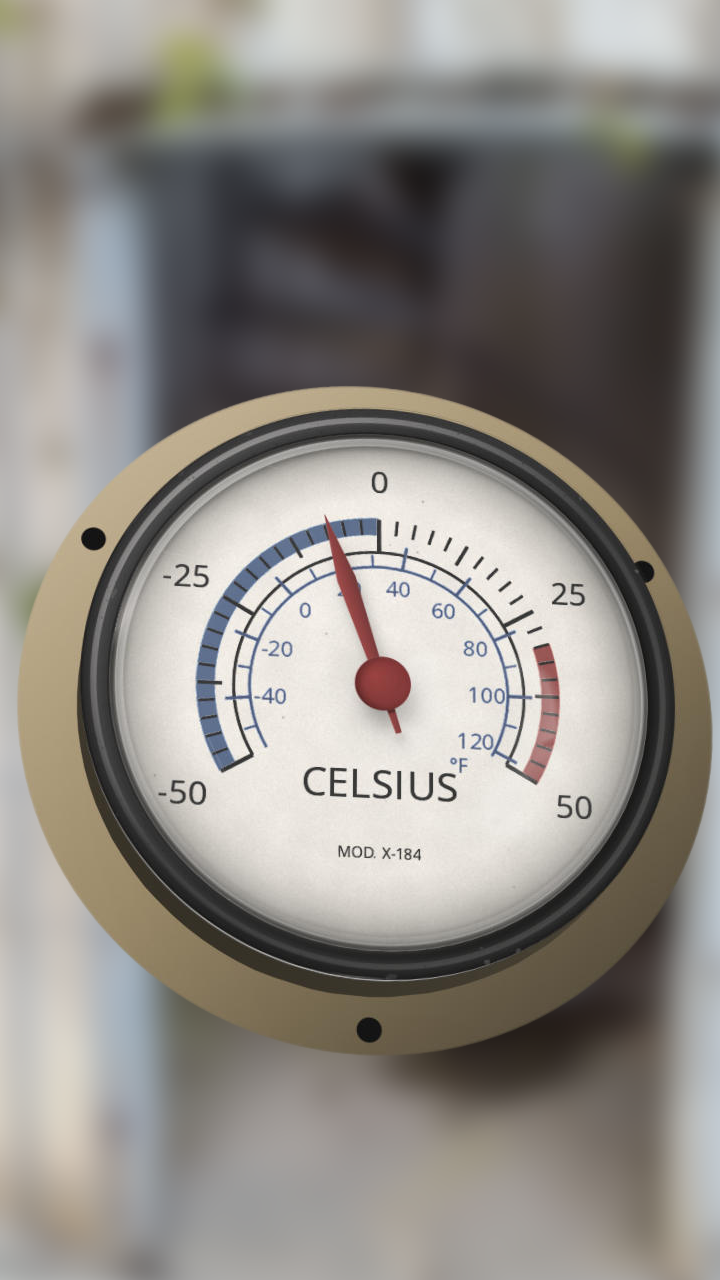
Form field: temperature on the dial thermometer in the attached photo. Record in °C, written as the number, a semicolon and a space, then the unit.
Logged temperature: -7.5; °C
